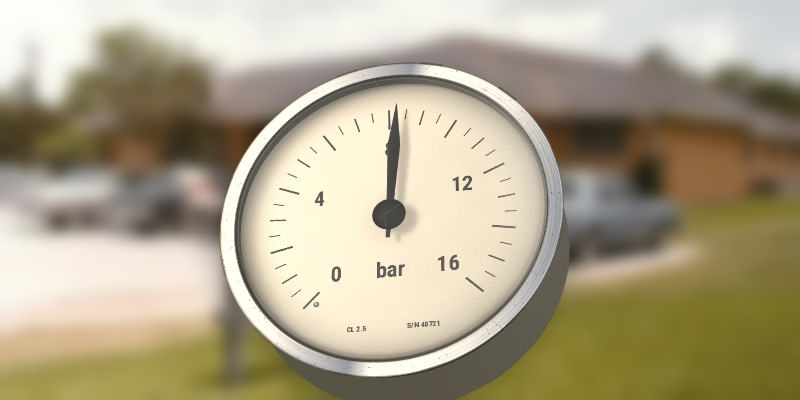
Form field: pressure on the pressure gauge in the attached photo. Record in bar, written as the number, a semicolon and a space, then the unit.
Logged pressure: 8.25; bar
